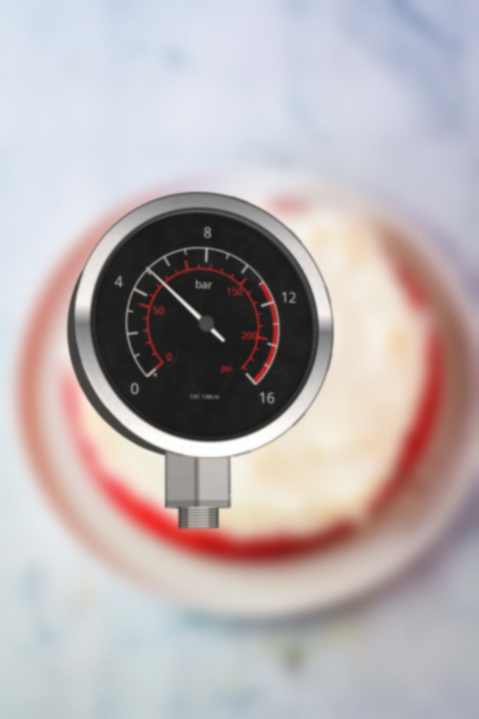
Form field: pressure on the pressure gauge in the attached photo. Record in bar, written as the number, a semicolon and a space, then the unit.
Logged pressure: 5; bar
